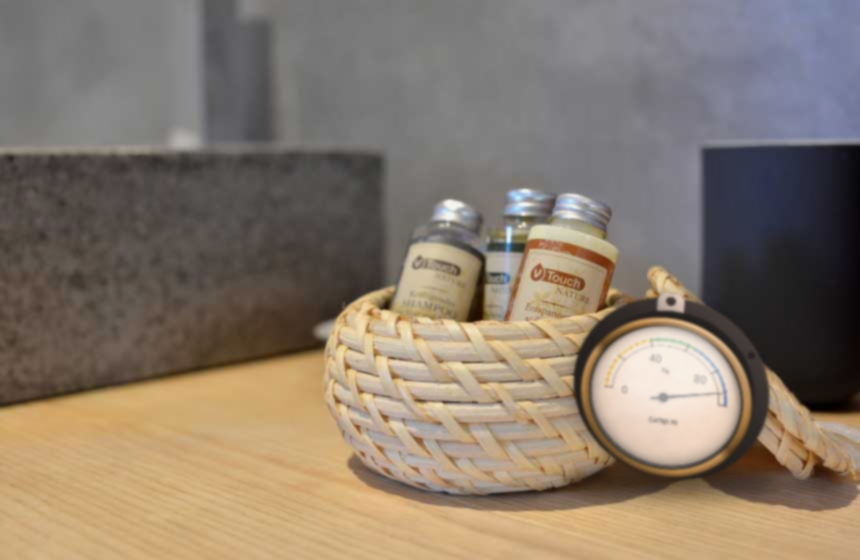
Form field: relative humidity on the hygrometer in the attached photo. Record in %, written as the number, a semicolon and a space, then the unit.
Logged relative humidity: 92; %
